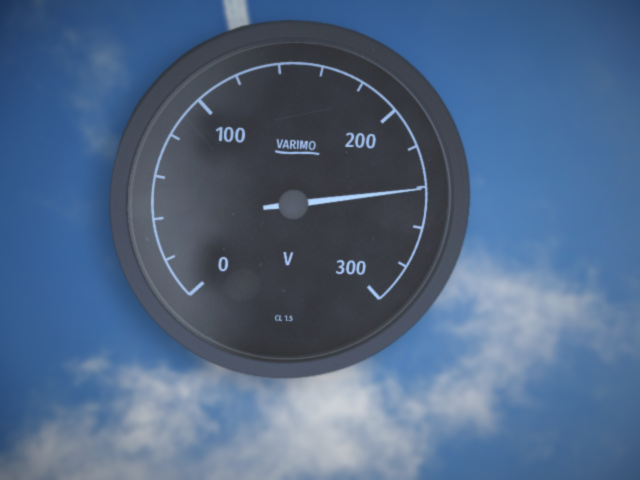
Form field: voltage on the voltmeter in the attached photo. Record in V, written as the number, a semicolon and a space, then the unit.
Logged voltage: 240; V
